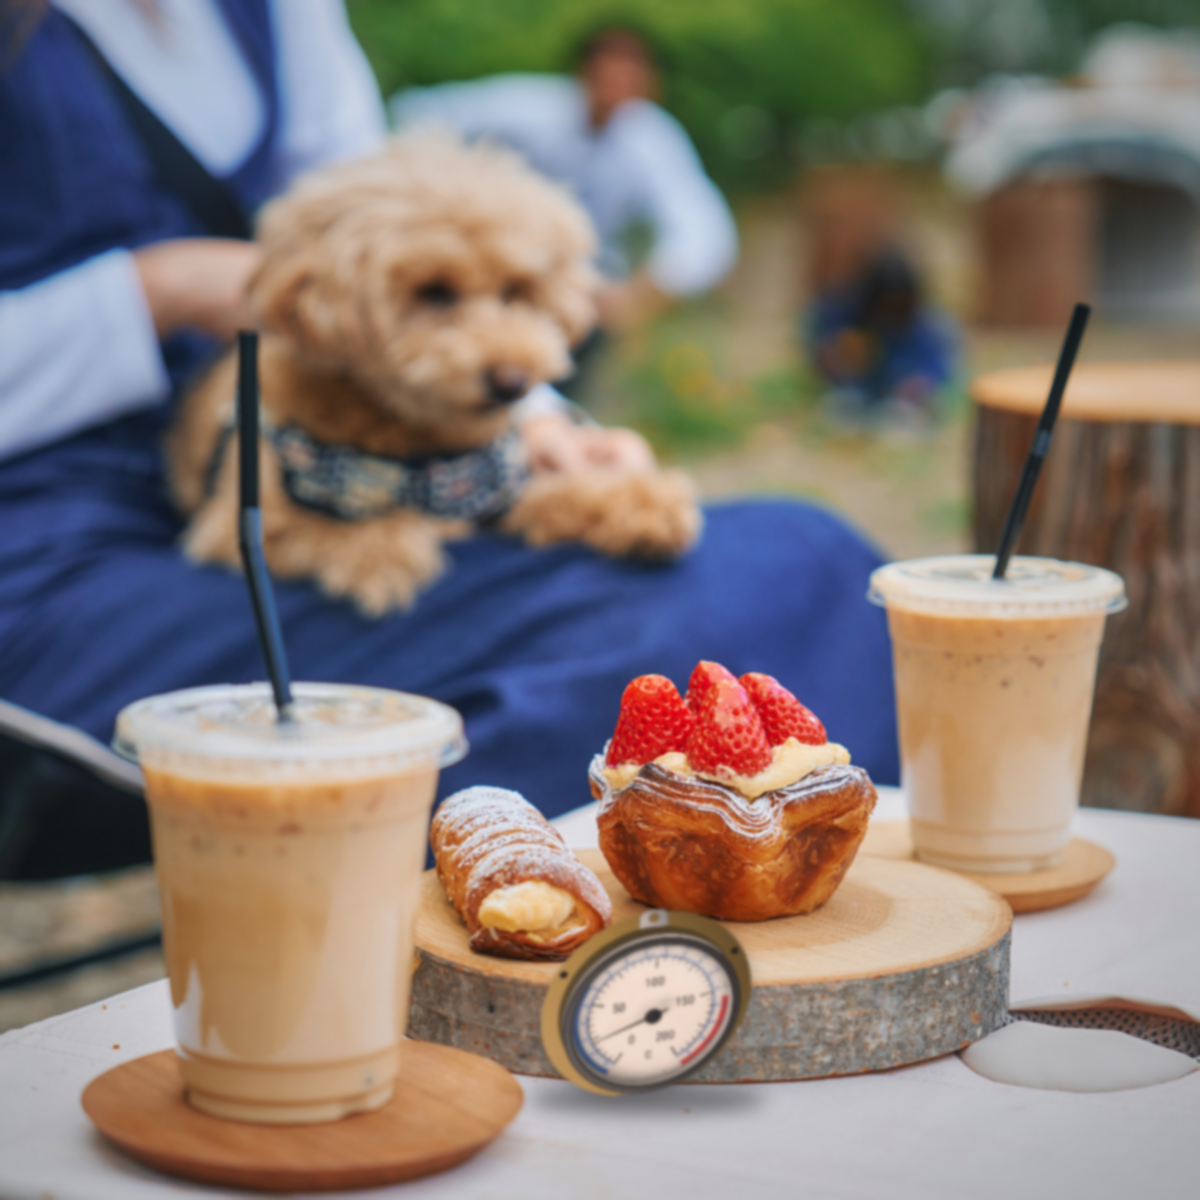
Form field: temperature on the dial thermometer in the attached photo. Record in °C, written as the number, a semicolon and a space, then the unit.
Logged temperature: 25; °C
